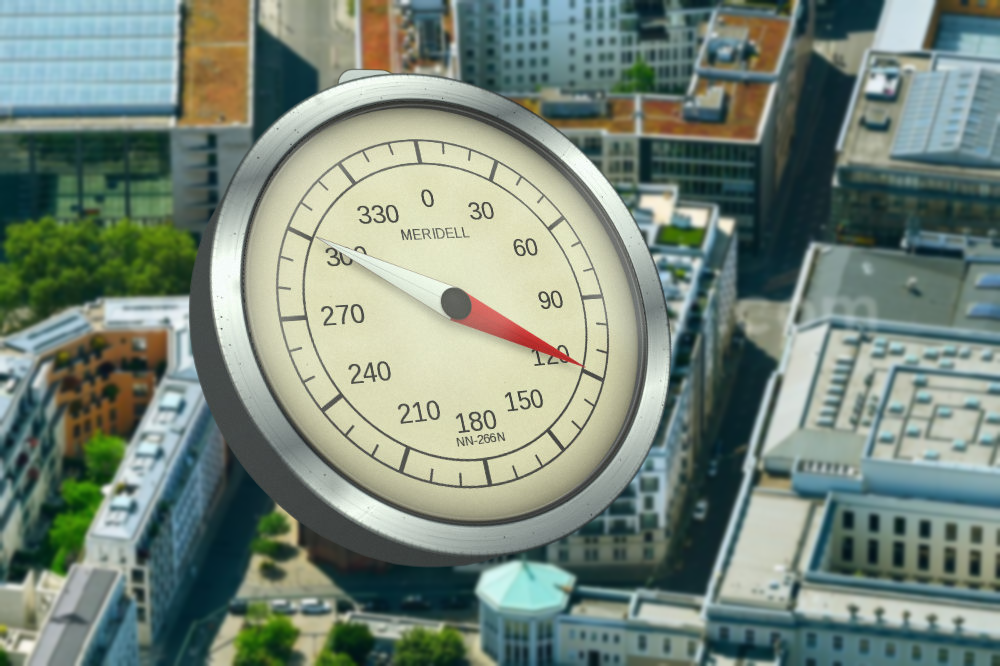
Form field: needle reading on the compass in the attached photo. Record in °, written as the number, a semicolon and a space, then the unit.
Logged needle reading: 120; °
